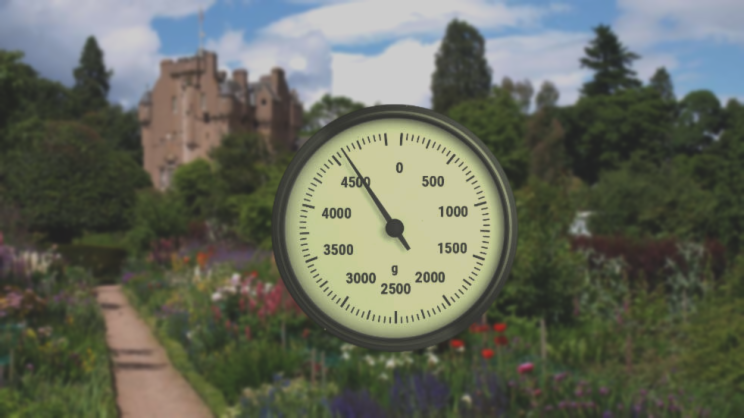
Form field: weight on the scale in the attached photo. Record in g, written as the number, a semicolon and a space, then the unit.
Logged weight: 4600; g
